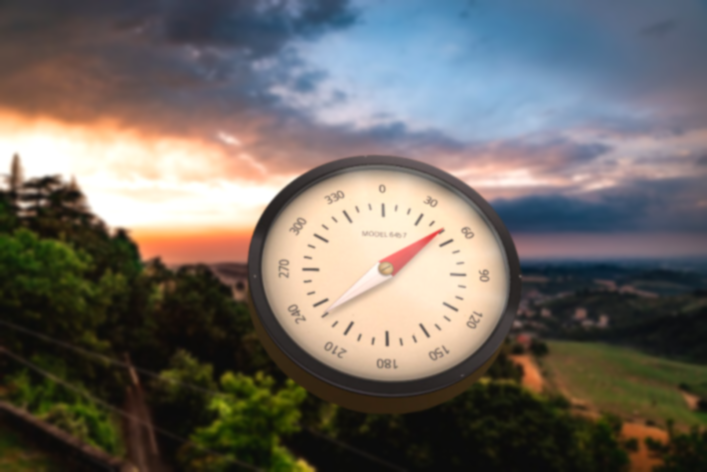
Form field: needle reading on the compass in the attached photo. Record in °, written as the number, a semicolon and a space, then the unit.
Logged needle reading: 50; °
